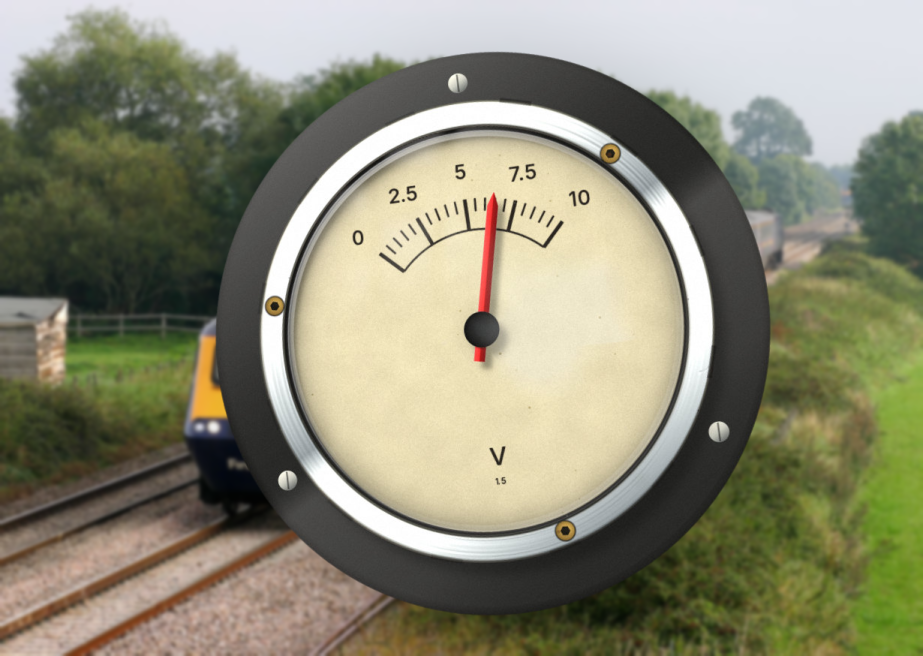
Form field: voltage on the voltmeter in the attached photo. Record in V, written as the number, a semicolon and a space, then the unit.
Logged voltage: 6.5; V
